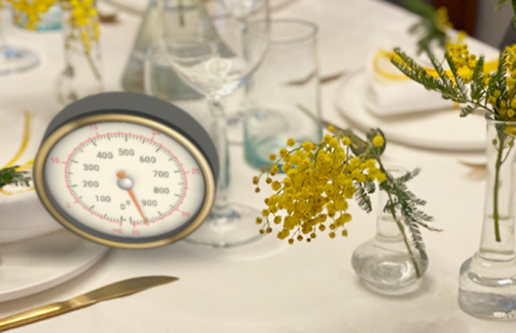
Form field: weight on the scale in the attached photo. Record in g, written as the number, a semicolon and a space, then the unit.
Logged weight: 950; g
